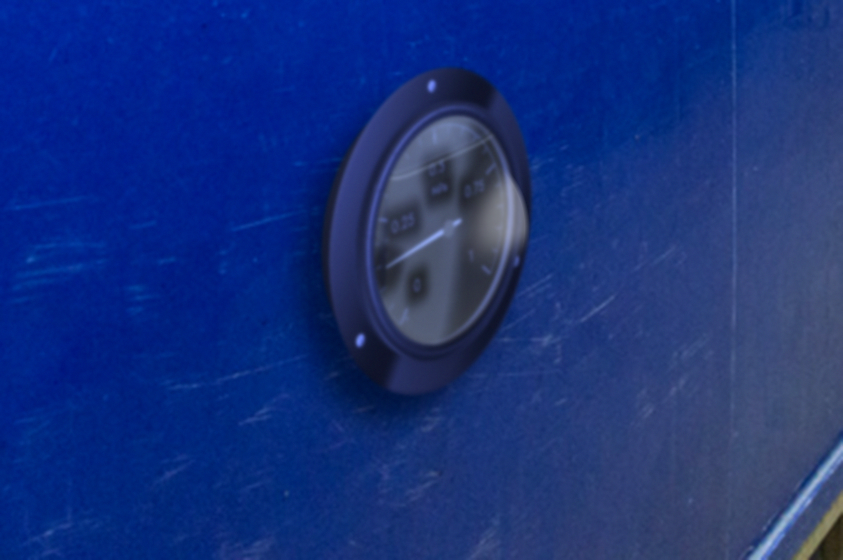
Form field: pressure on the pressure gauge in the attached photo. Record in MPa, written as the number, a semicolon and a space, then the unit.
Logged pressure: 0.15; MPa
